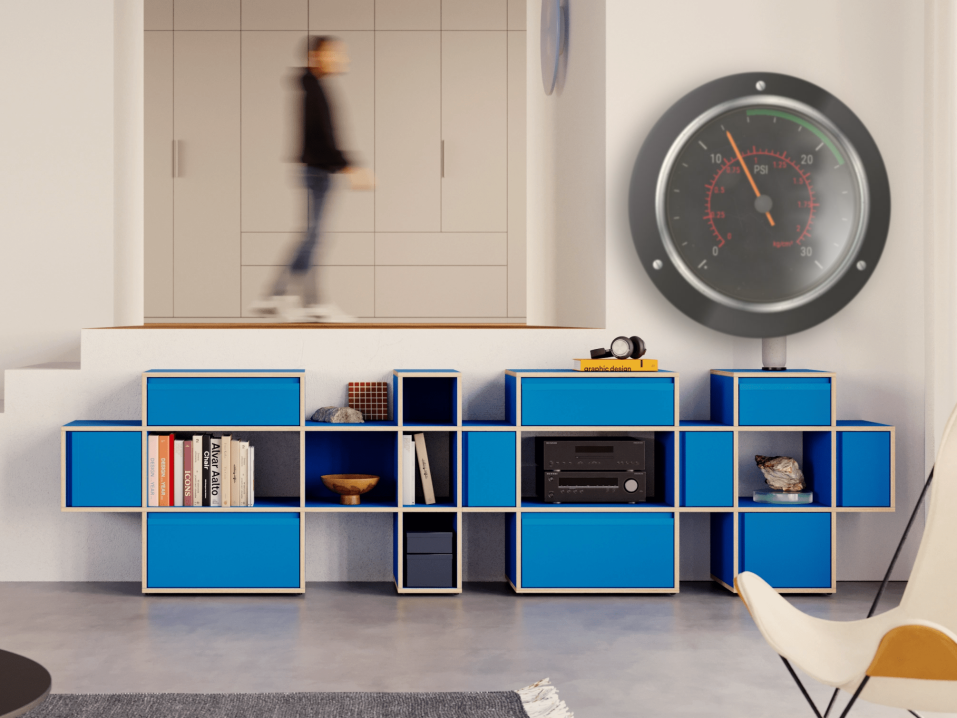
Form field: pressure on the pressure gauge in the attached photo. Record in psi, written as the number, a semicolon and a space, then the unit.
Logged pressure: 12; psi
